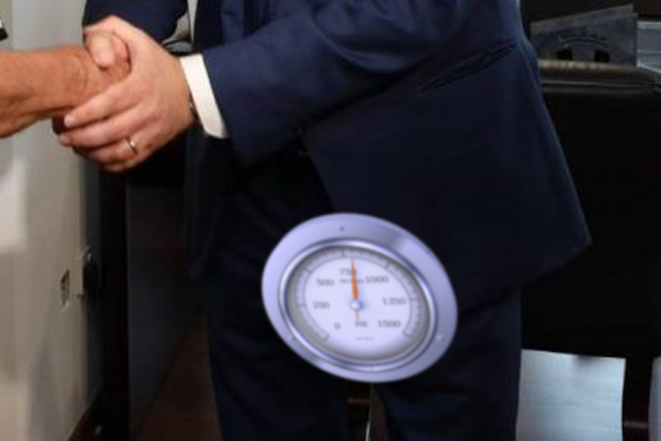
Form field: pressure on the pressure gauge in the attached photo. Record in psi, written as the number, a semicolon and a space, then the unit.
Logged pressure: 800; psi
